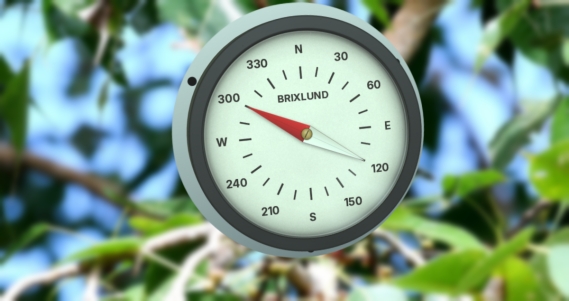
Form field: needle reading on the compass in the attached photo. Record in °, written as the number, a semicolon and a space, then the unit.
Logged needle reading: 300; °
